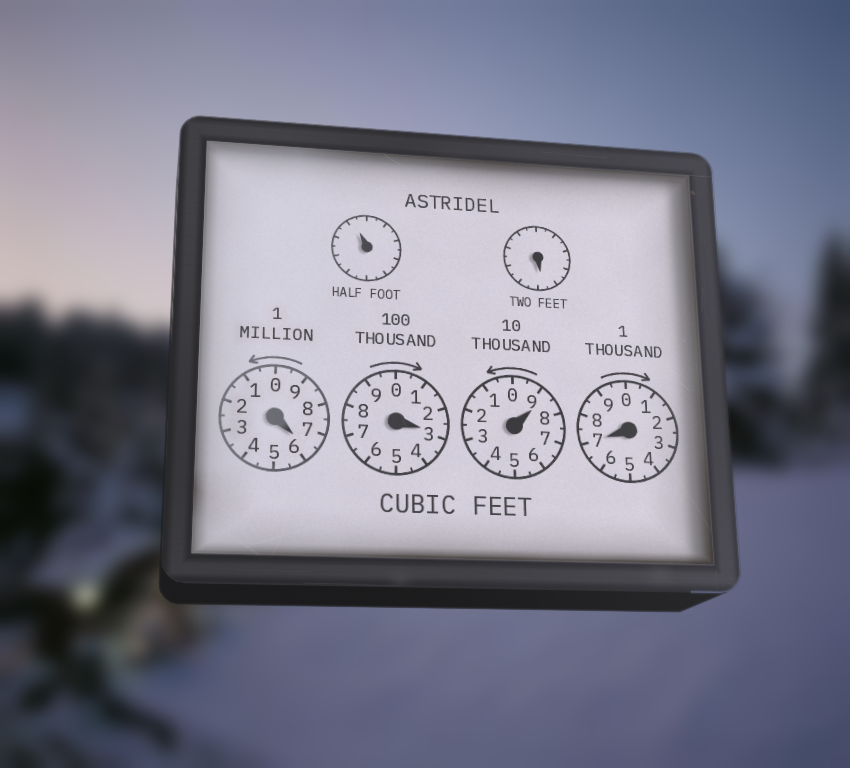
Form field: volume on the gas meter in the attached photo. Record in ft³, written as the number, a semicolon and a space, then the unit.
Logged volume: 628700; ft³
